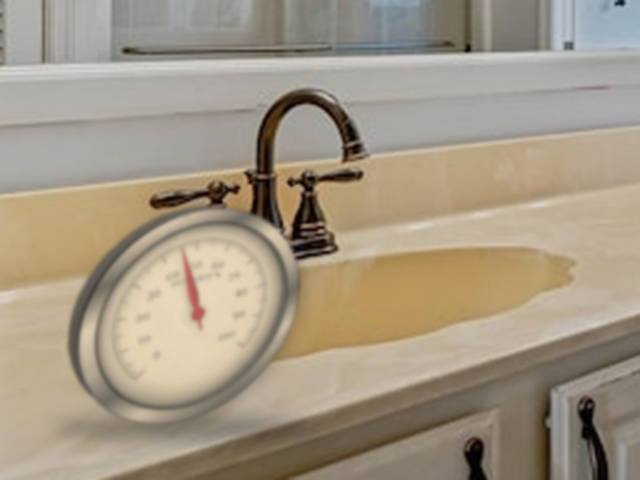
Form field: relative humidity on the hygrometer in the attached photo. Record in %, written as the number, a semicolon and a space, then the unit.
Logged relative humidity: 45; %
